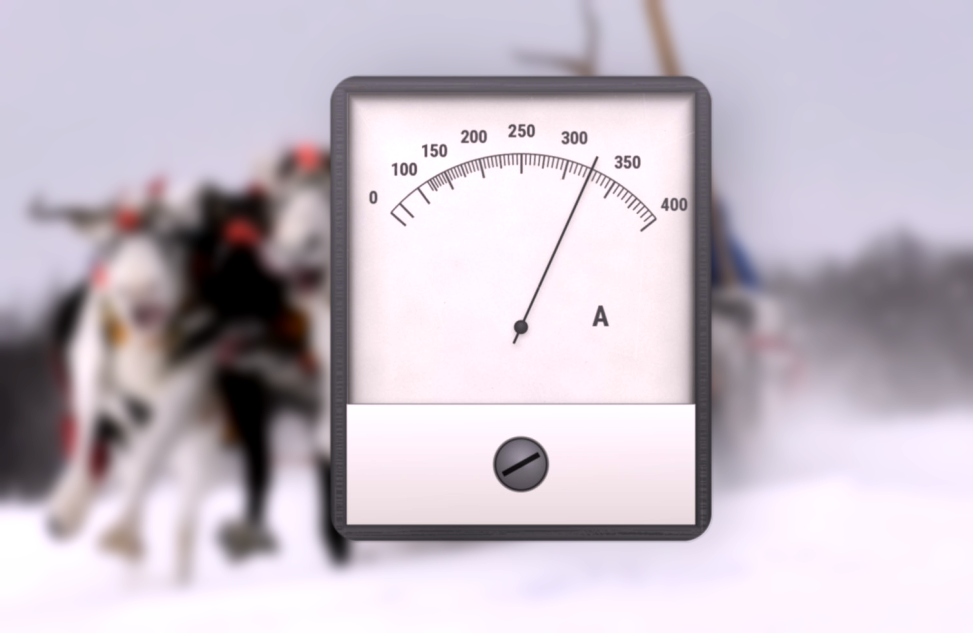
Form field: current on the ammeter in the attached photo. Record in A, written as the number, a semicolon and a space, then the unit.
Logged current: 325; A
